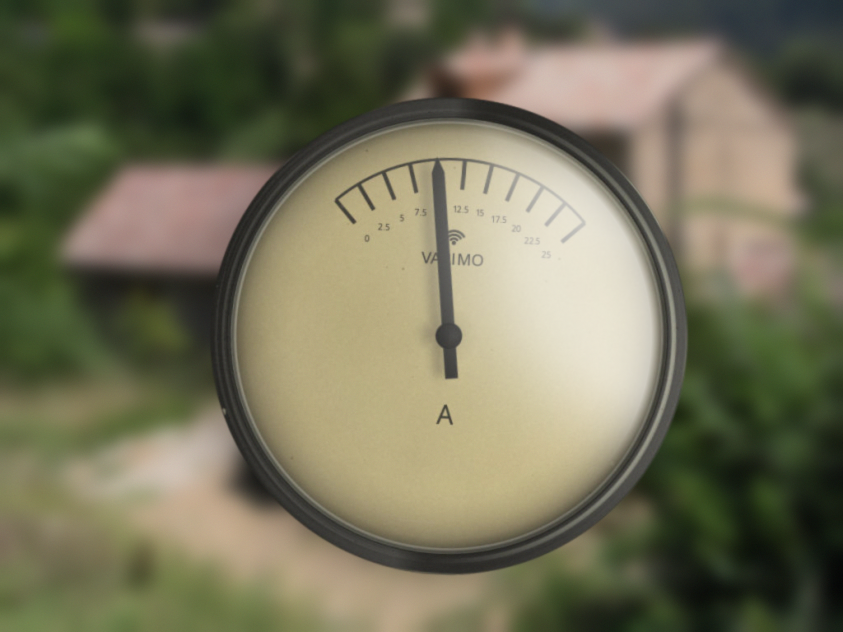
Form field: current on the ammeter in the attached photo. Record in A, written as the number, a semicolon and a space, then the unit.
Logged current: 10; A
